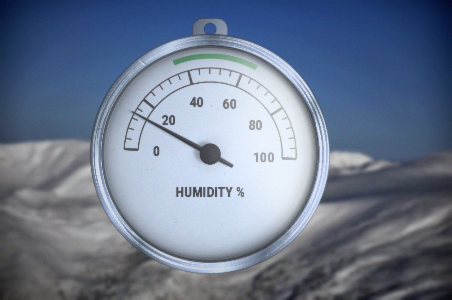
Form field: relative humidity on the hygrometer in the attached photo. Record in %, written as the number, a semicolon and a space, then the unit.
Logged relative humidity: 14; %
